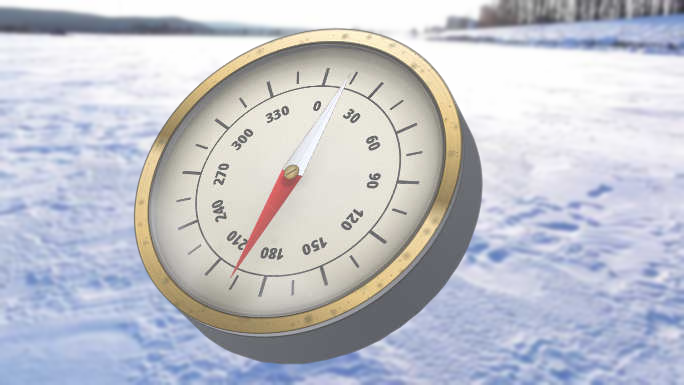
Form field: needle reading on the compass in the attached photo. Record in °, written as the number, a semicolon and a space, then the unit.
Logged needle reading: 195; °
